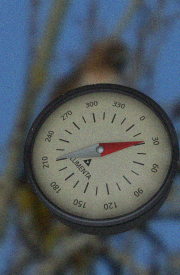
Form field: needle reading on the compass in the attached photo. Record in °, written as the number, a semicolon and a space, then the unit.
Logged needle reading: 30; °
